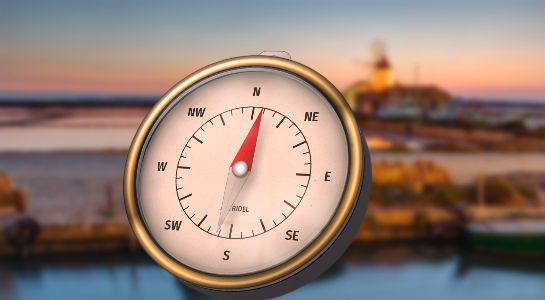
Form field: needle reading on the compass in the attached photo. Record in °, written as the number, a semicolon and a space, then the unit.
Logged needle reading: 10; °
